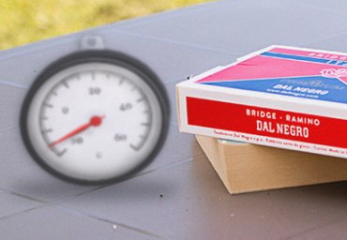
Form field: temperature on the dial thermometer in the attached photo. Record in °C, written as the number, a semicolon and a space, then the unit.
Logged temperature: -15; °C
